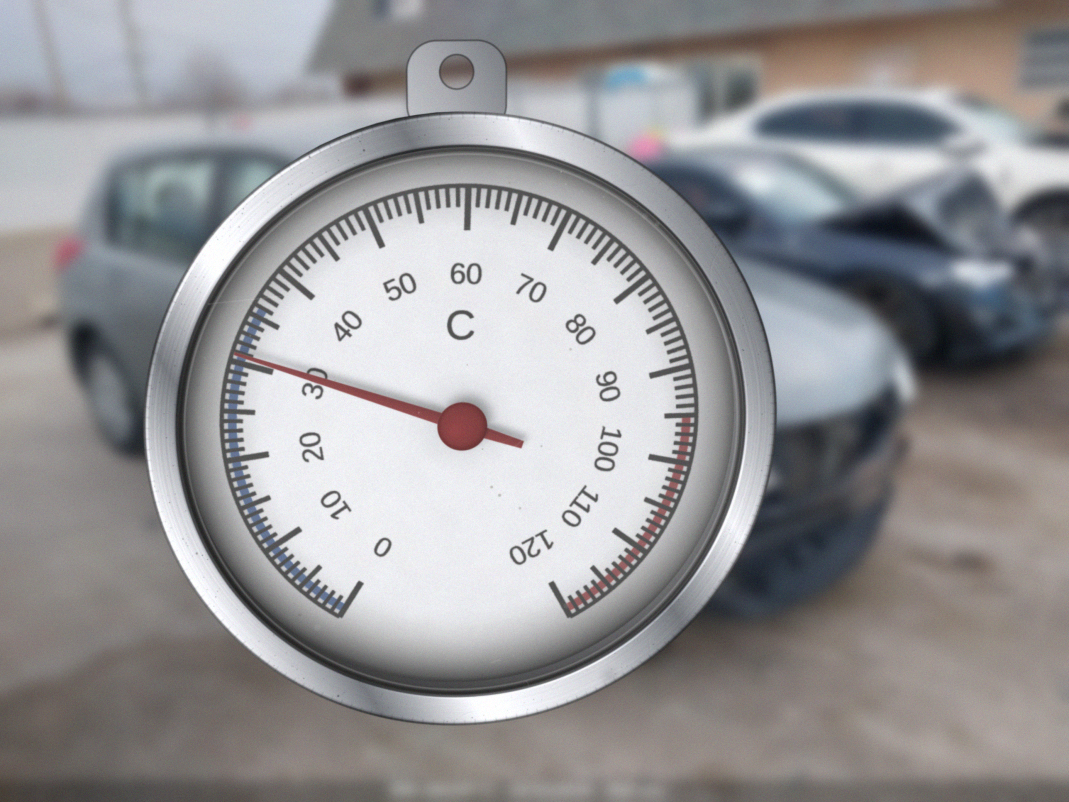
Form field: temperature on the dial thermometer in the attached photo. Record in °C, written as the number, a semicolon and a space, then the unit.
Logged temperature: 31; °C
